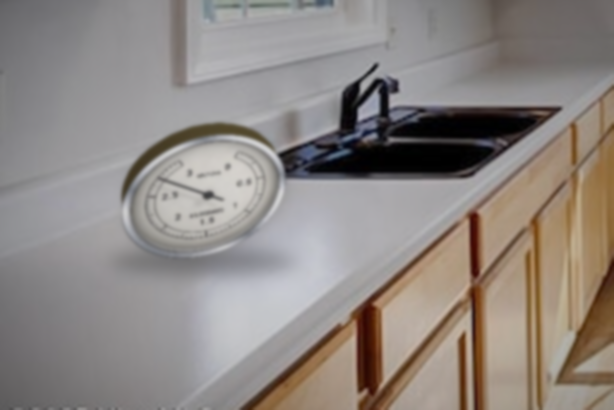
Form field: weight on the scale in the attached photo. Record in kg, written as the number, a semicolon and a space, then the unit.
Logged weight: 2.75; kg
